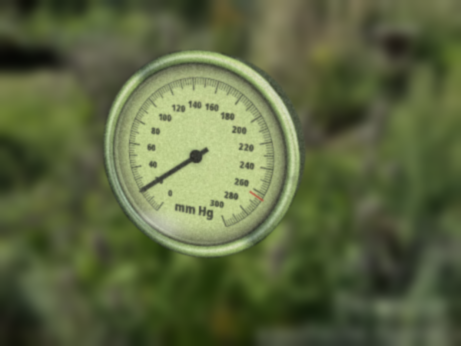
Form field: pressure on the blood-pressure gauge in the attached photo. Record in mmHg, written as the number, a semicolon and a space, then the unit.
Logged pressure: 20; mmHg
